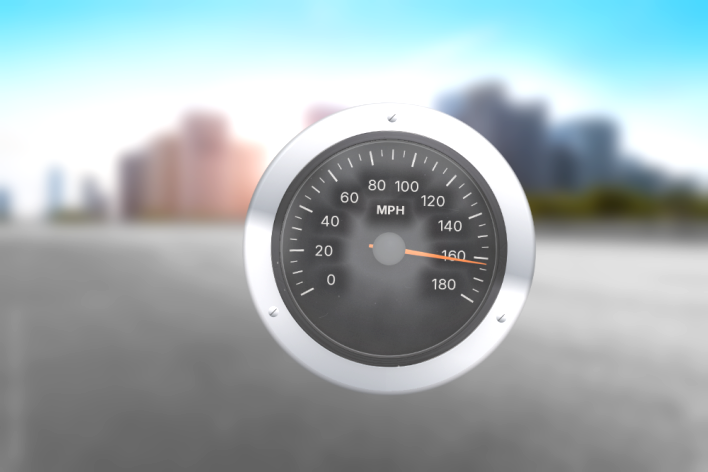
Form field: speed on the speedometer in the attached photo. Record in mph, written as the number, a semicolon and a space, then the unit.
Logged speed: 162.5; mph
